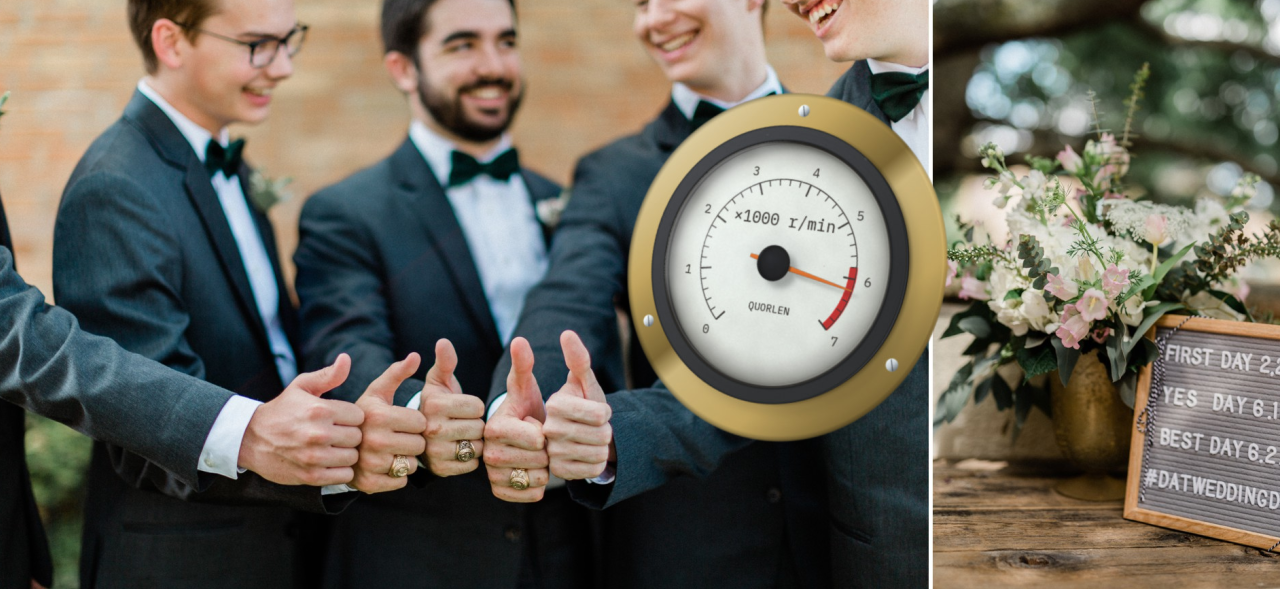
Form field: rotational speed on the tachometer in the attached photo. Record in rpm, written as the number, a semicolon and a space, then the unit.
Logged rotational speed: 6200; rpm
